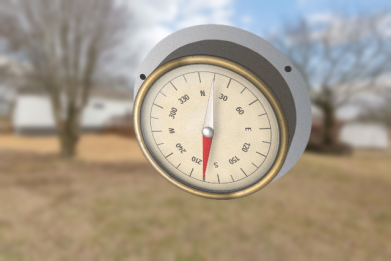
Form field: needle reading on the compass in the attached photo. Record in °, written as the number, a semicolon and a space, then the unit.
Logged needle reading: 195; °
